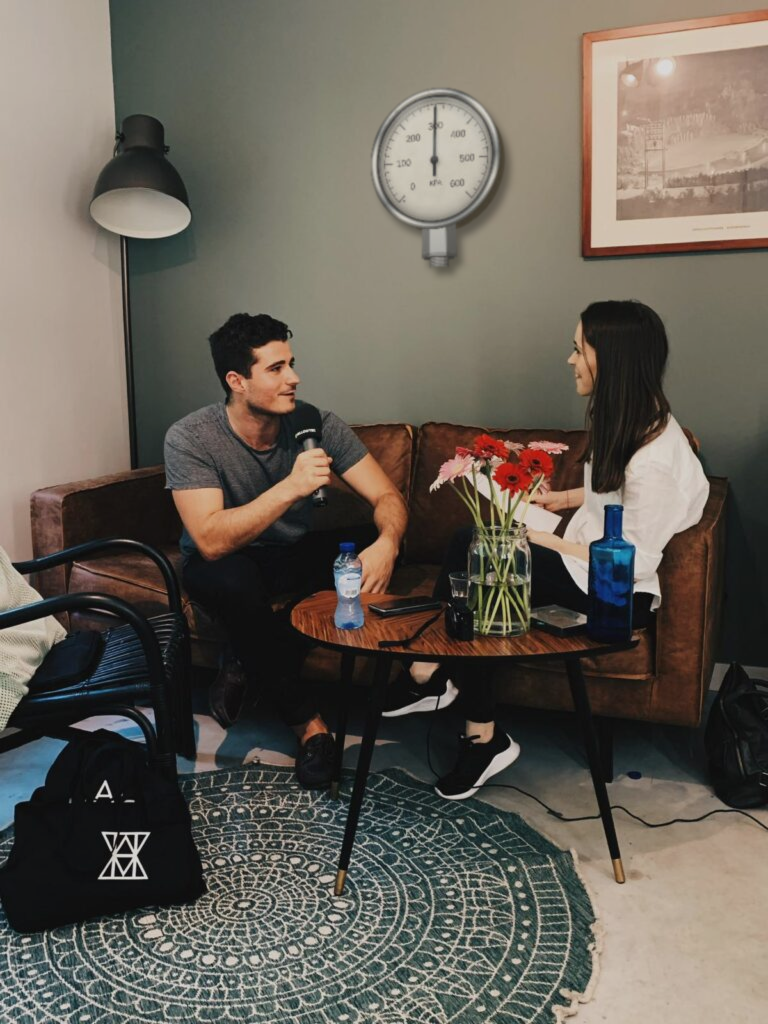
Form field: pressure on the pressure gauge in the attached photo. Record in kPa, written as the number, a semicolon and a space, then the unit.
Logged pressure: 300; kPa
